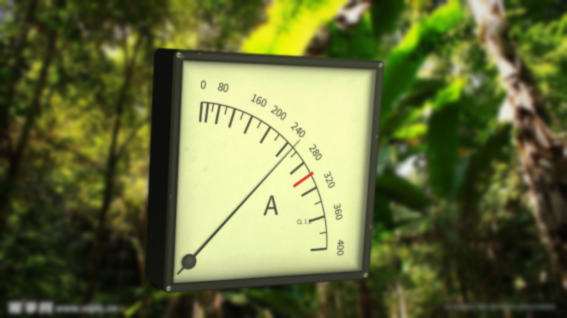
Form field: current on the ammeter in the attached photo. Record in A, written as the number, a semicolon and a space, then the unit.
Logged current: 250; A
